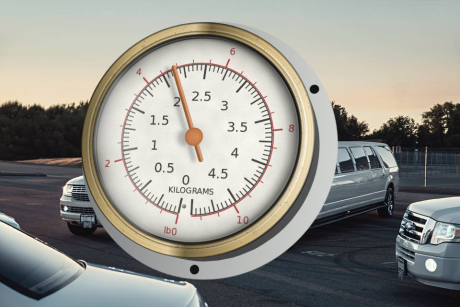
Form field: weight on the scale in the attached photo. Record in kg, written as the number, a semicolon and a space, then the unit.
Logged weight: 2.15; kg
